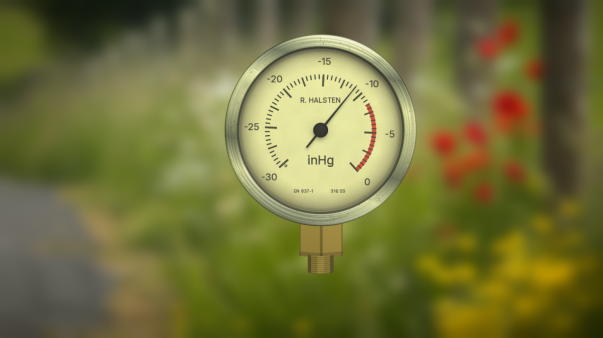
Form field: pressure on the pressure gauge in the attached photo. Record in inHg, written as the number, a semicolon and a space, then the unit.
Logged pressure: -11; inHg
